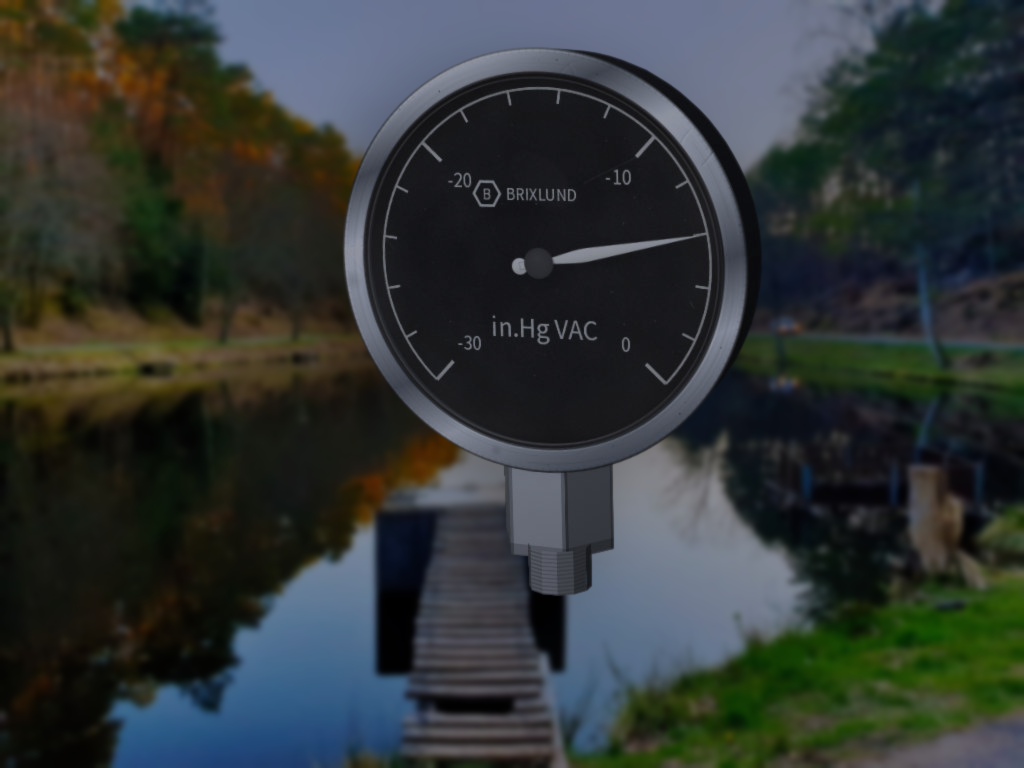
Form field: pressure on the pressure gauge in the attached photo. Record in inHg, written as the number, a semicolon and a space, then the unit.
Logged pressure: -6; inHg
